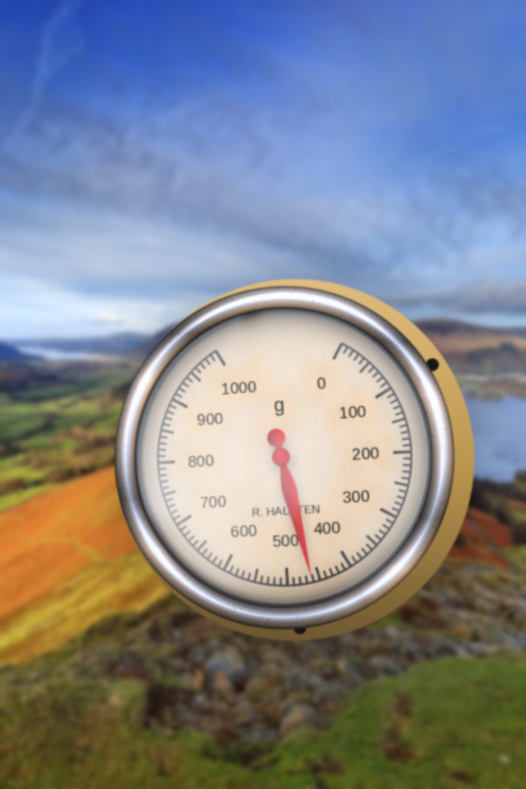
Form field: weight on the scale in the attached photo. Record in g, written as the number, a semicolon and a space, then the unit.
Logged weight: 460; g
